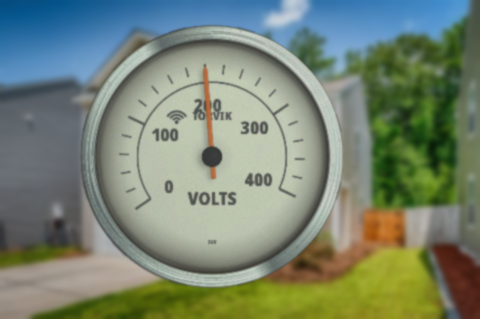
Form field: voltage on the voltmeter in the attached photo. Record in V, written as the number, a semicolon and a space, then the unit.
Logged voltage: 200; V
